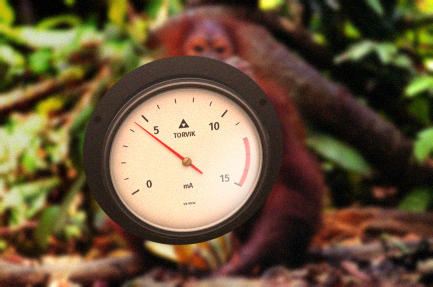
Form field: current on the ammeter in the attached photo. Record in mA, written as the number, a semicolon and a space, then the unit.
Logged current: 4.5; mA
